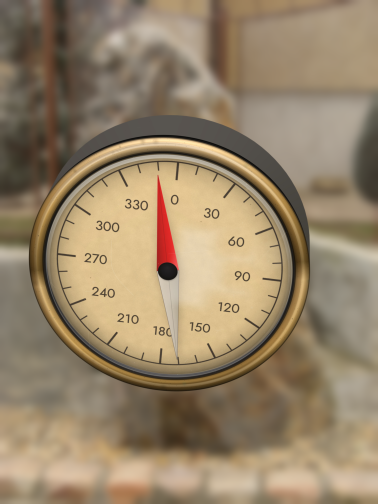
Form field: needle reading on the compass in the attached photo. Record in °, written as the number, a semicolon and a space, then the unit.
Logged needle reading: 350; °
